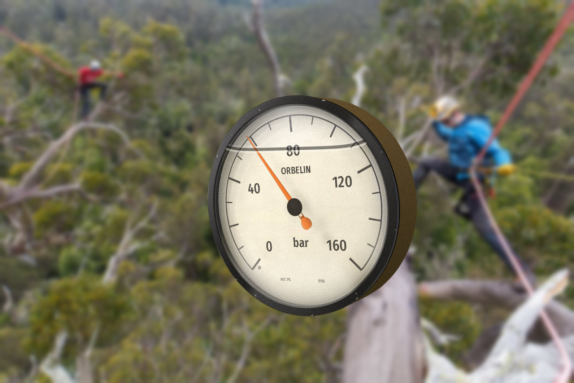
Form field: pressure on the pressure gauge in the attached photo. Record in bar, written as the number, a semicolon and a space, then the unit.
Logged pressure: 60; bar
